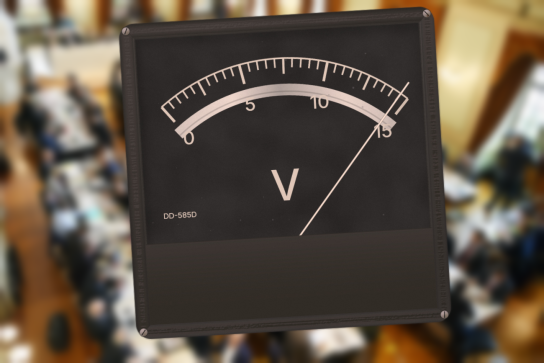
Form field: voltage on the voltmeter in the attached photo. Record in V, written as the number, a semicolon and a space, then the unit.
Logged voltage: 14.5; V
